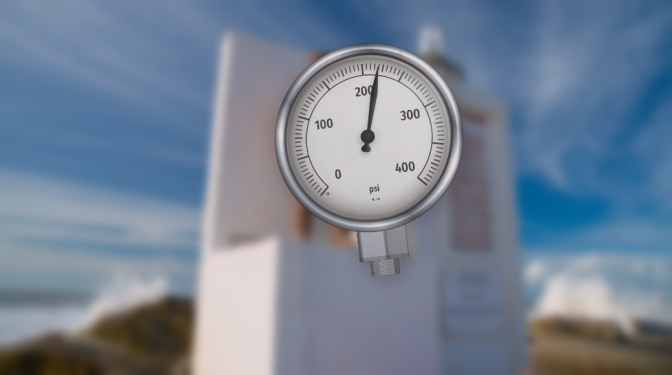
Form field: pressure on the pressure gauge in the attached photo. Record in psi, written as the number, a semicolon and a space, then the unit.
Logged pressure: 220; psi
